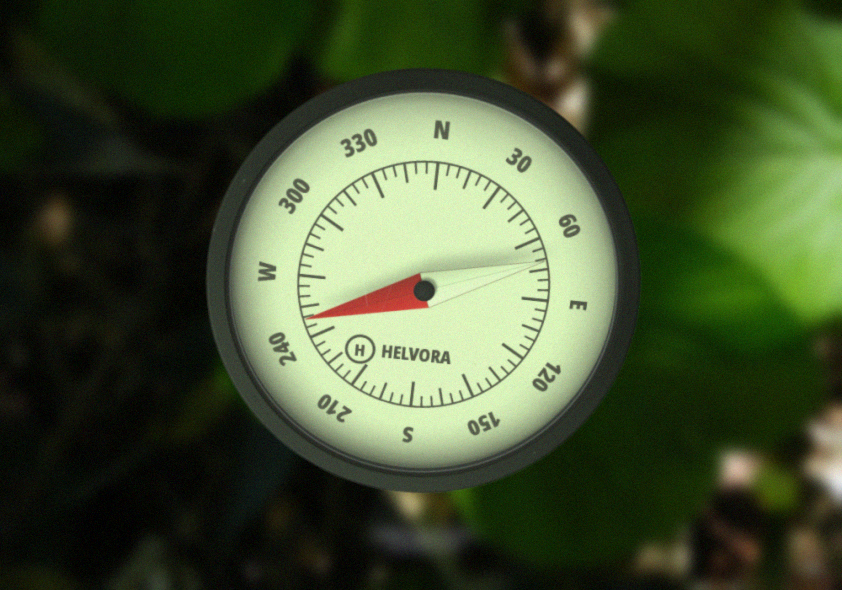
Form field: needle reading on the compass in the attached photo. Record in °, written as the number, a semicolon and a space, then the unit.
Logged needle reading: 250; °
